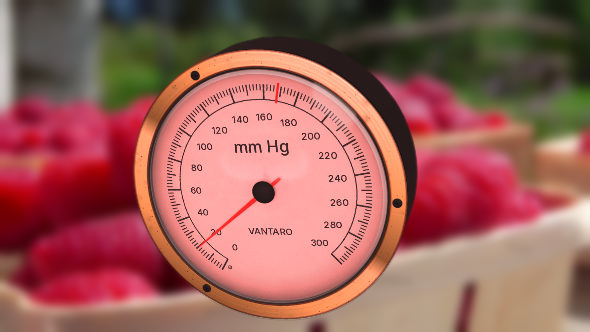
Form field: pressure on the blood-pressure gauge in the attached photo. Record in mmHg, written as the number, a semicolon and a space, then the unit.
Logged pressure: 20; mmHg
